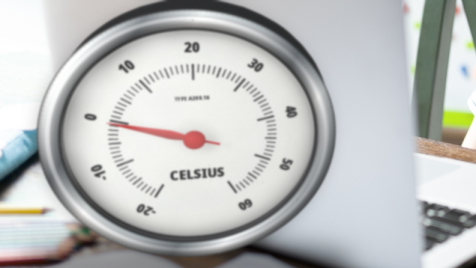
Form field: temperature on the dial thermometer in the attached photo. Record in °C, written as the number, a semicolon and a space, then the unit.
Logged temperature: 0; °C
